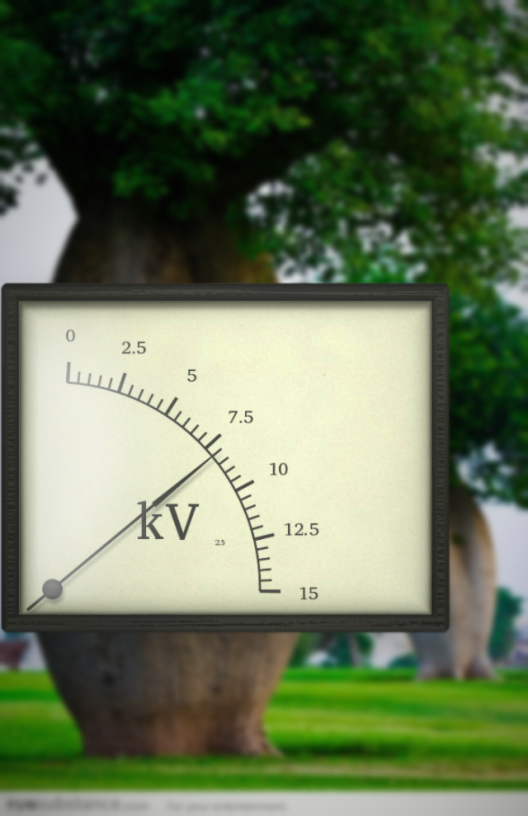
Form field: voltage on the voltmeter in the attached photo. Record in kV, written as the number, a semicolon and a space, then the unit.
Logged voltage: 8; kV
